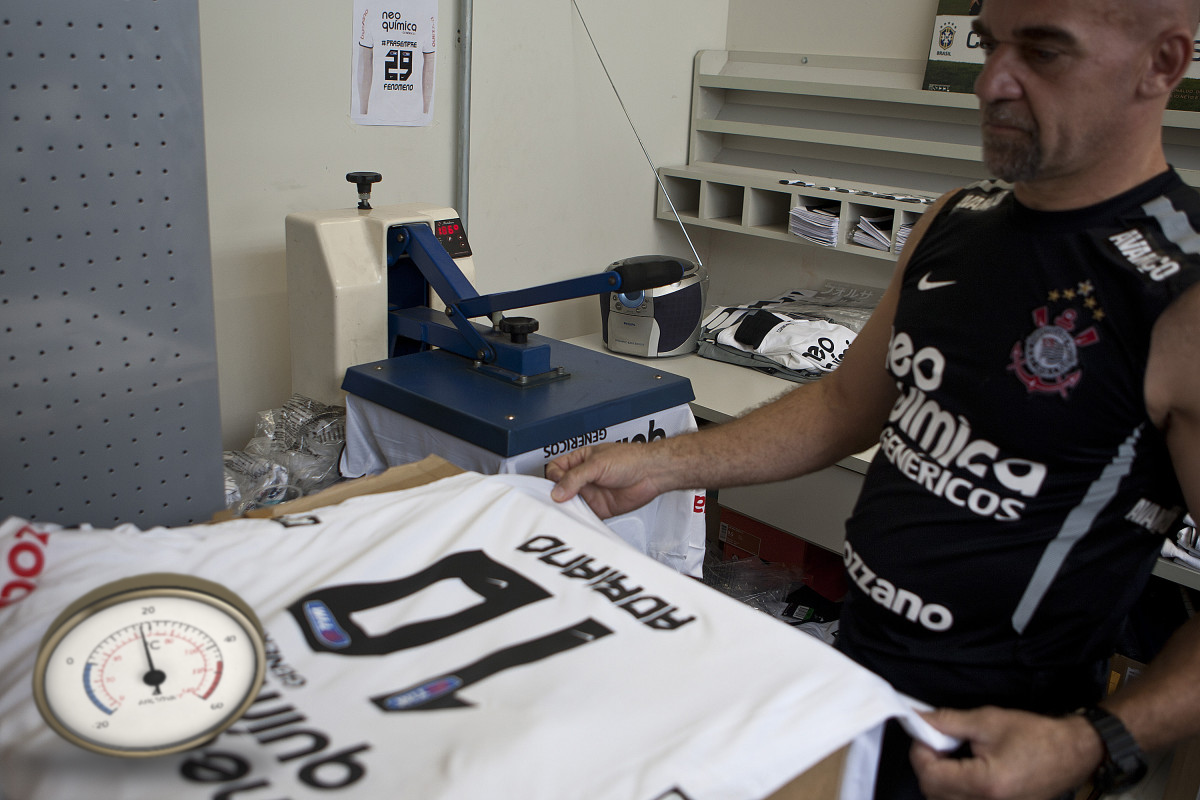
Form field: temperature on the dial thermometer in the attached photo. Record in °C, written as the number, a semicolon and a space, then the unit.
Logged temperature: 18; °C
